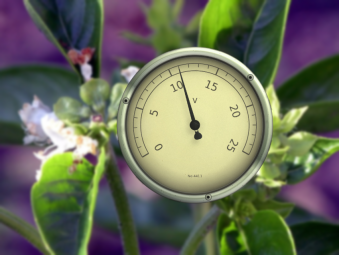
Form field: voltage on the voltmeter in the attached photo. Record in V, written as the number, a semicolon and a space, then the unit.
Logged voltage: 11; V
